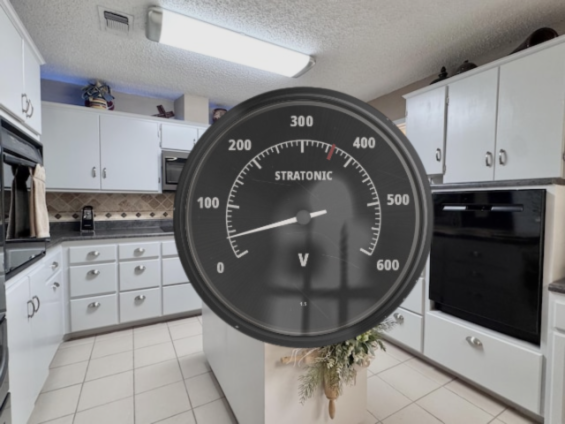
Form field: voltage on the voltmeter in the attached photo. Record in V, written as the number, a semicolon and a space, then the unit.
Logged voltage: 40; V
